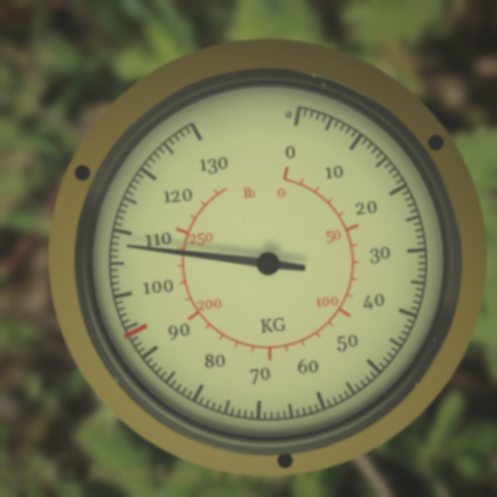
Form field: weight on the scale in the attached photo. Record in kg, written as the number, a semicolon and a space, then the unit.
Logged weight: 108; kg
